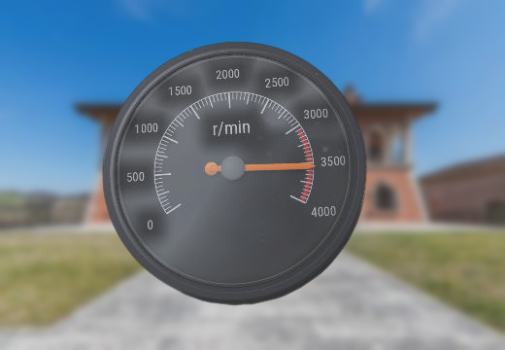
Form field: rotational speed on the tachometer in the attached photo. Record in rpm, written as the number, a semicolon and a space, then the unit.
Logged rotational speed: 3550; rpm
